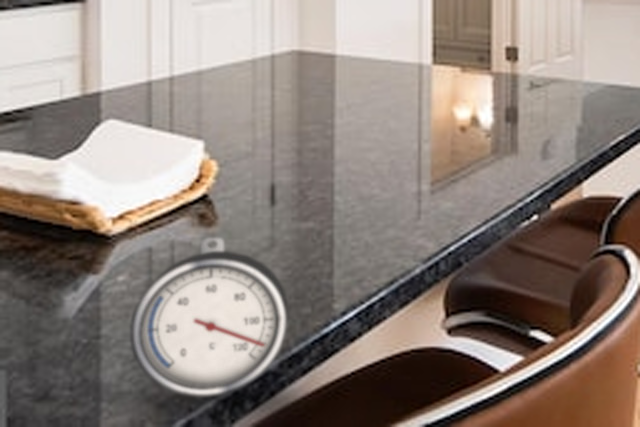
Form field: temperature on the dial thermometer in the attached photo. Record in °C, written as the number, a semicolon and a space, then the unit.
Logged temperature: 112; °C
